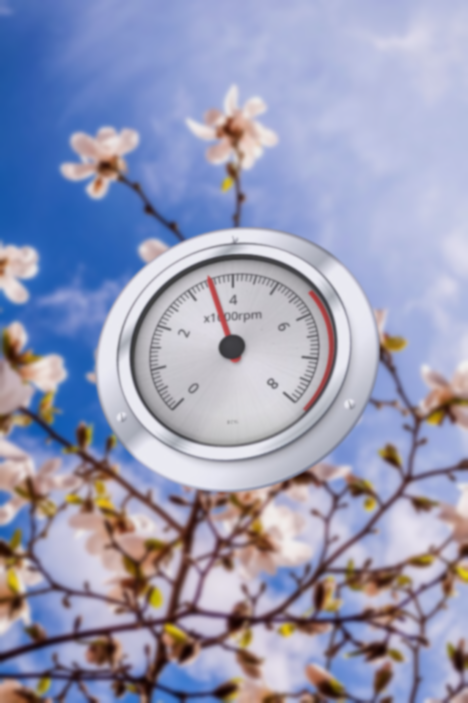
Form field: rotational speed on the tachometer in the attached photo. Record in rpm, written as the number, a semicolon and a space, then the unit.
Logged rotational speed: 3500; rpm
